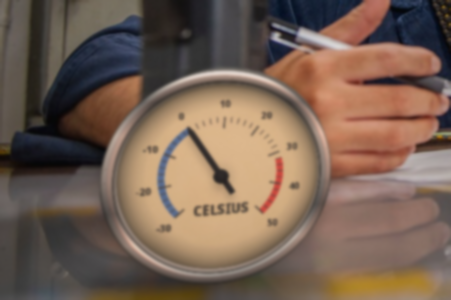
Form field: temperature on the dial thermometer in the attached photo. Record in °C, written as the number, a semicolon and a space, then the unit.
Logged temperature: 0; °C
